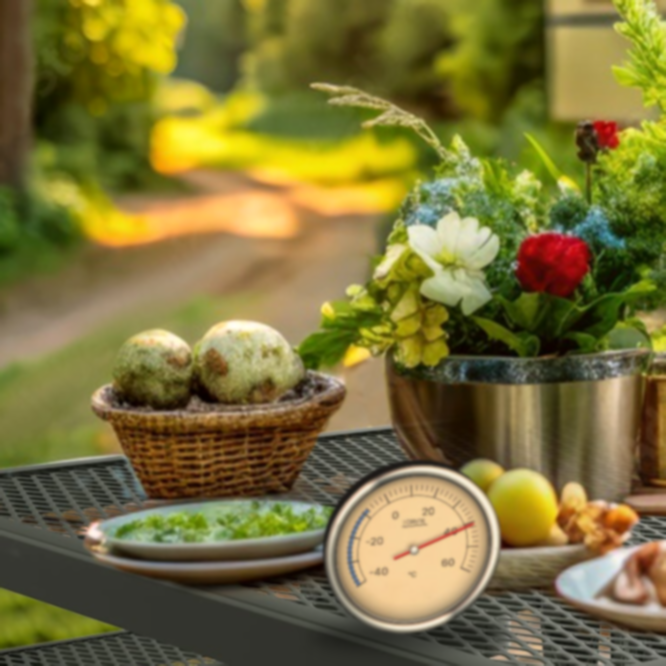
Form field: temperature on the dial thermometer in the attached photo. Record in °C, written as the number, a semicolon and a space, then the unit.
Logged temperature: 40; °C
